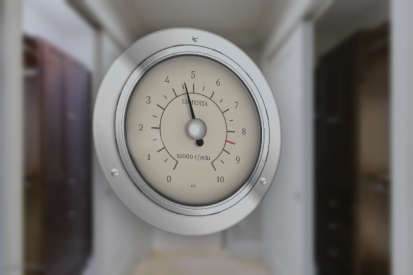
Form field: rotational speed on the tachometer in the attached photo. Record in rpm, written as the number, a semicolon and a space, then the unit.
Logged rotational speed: 4500; rpm
